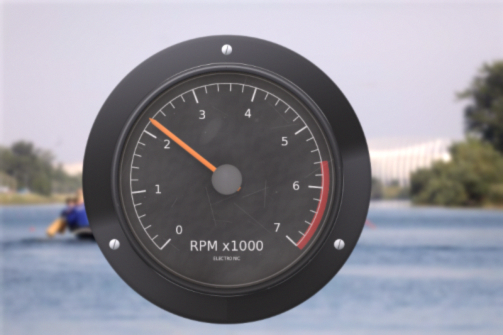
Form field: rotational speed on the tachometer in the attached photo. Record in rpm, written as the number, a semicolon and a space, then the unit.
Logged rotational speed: 2200; rpm
